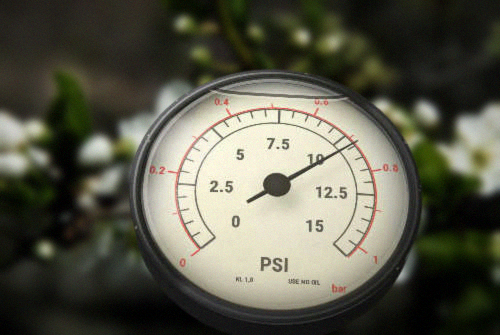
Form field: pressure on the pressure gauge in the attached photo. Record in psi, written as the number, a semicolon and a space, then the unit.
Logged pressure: 10.5; psi
